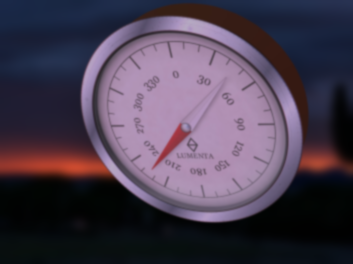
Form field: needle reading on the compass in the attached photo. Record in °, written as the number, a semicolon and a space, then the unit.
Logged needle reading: 225; °
